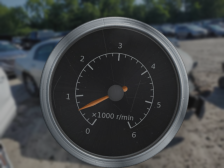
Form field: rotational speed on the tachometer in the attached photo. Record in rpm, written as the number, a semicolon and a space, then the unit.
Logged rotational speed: 600; rpm
